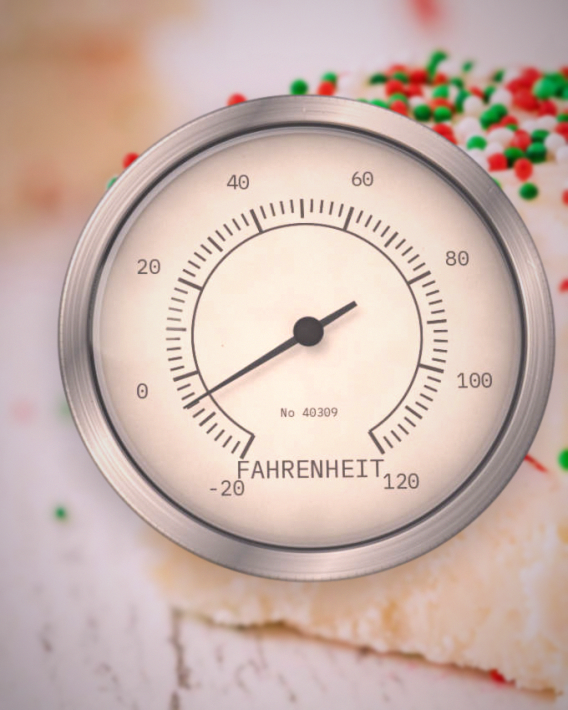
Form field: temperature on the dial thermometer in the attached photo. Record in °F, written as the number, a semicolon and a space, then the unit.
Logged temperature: -6; °F
